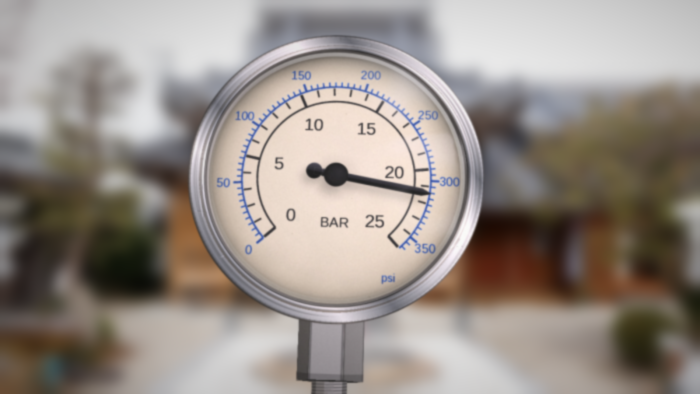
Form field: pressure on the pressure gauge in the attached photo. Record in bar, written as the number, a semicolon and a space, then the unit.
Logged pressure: 21.5; bar
